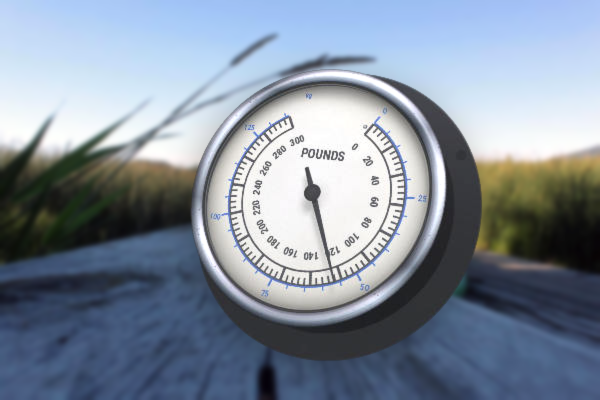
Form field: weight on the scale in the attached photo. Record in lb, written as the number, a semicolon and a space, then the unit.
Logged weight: 124; lb
